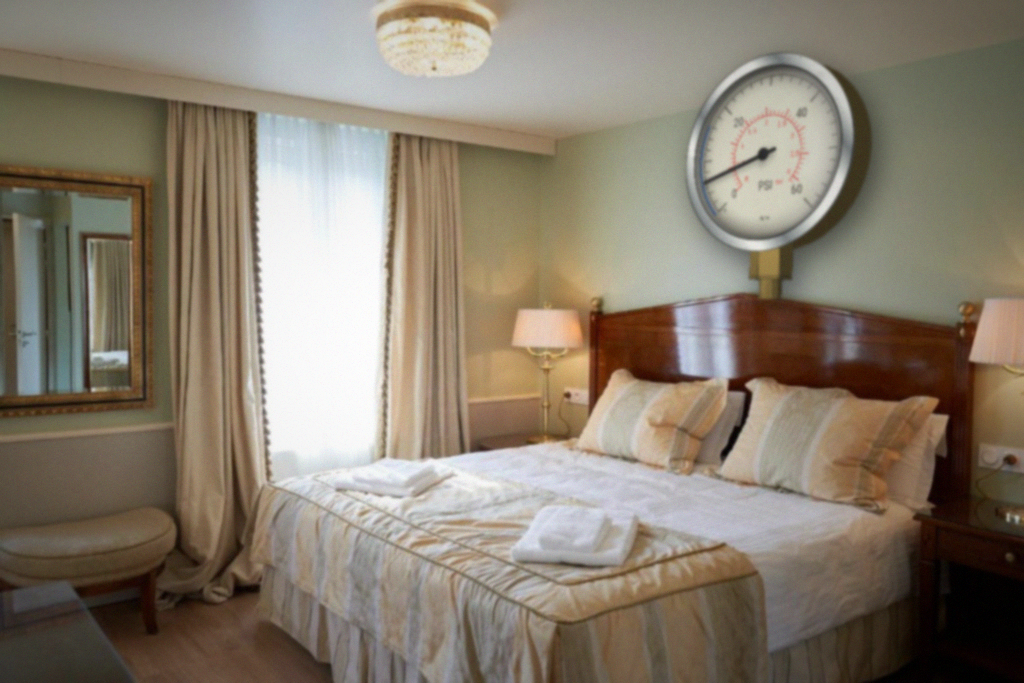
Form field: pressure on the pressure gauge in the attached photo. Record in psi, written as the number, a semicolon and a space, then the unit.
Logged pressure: 6; psi
